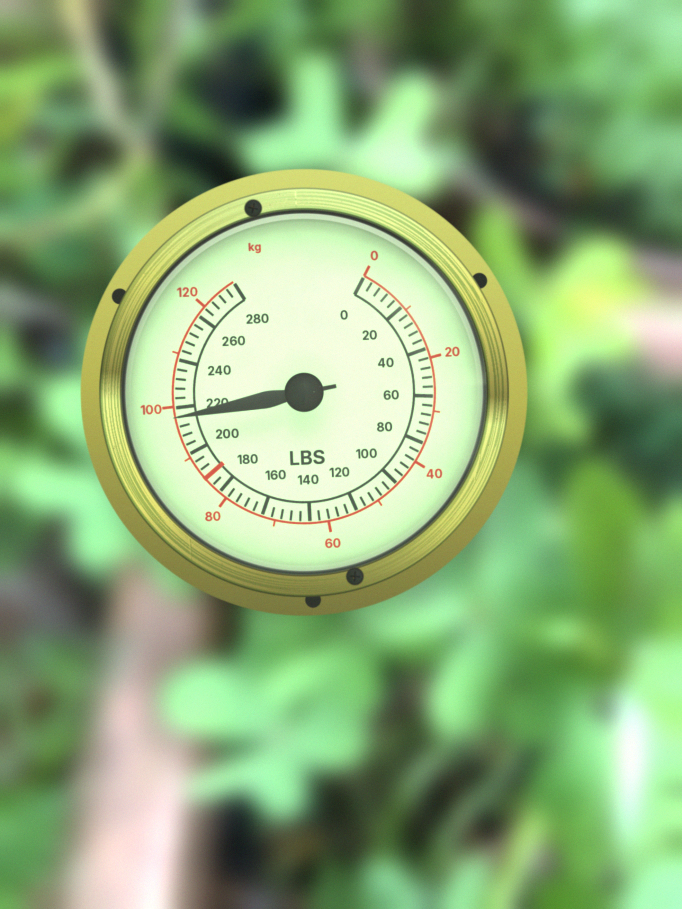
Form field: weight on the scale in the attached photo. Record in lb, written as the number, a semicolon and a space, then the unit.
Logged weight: 216; lb
